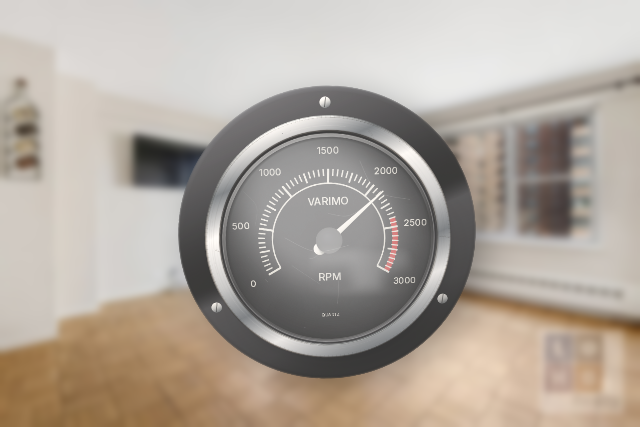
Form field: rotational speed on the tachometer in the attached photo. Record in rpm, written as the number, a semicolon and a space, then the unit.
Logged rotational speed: 2100; rpm
